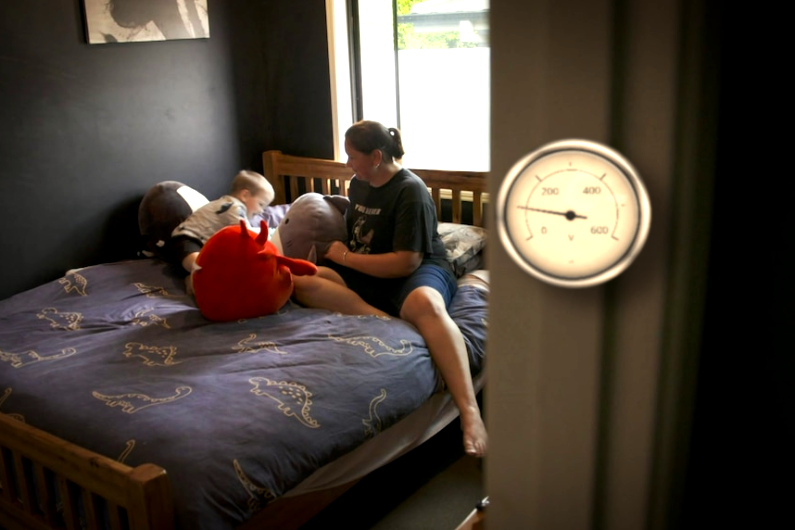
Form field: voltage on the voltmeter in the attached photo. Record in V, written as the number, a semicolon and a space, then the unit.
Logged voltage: 100; V
